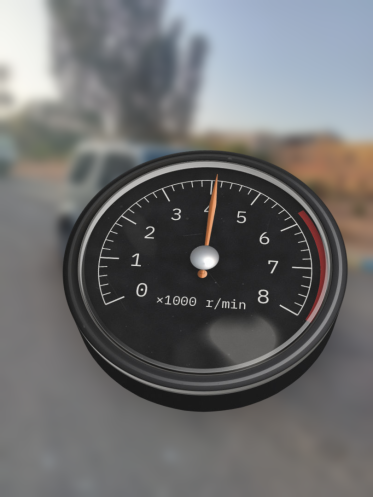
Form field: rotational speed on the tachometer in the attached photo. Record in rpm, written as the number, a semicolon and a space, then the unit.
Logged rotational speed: 4100; rpm
